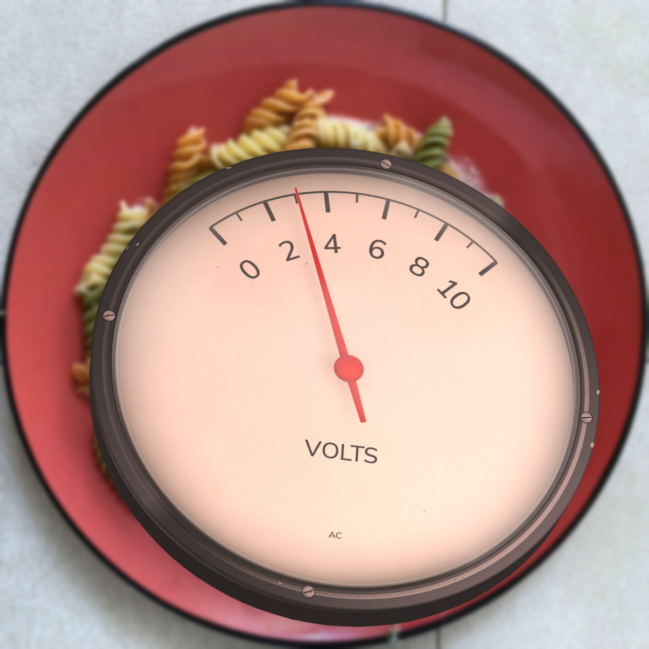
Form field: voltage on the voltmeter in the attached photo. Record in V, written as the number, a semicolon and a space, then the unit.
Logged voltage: 3; V
